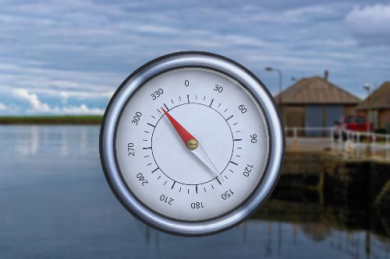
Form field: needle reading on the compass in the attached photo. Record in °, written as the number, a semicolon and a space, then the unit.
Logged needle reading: 325; °
